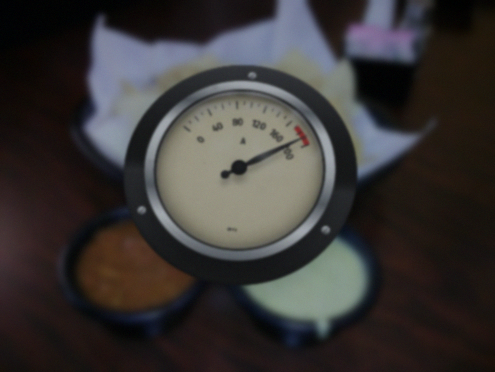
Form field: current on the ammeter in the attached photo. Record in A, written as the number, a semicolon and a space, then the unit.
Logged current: 190; A
